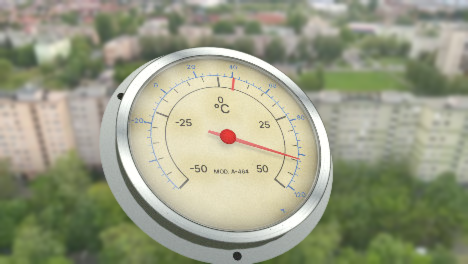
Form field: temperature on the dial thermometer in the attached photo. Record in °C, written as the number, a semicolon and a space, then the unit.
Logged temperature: 40; °C
